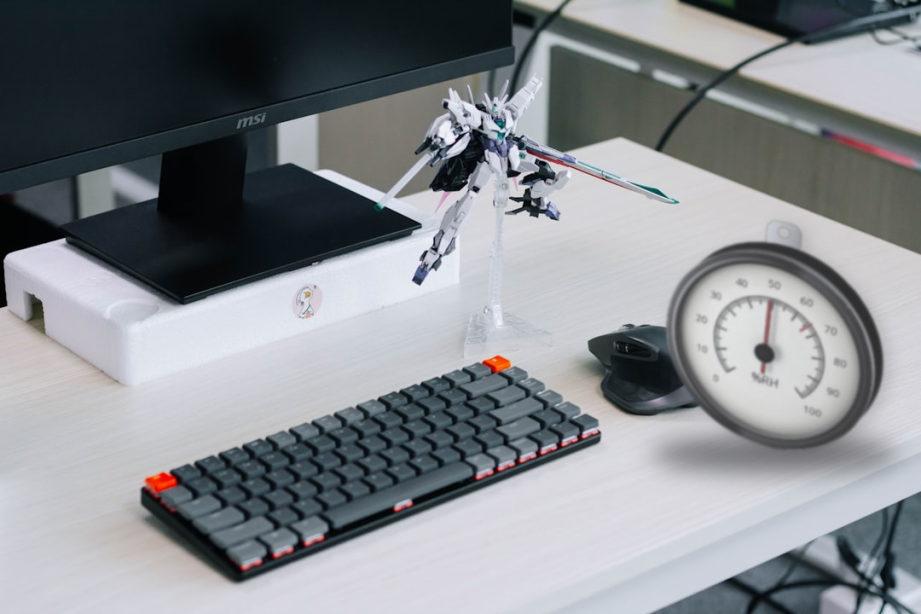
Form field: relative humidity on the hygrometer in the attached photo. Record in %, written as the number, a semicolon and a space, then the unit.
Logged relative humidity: 50; %
